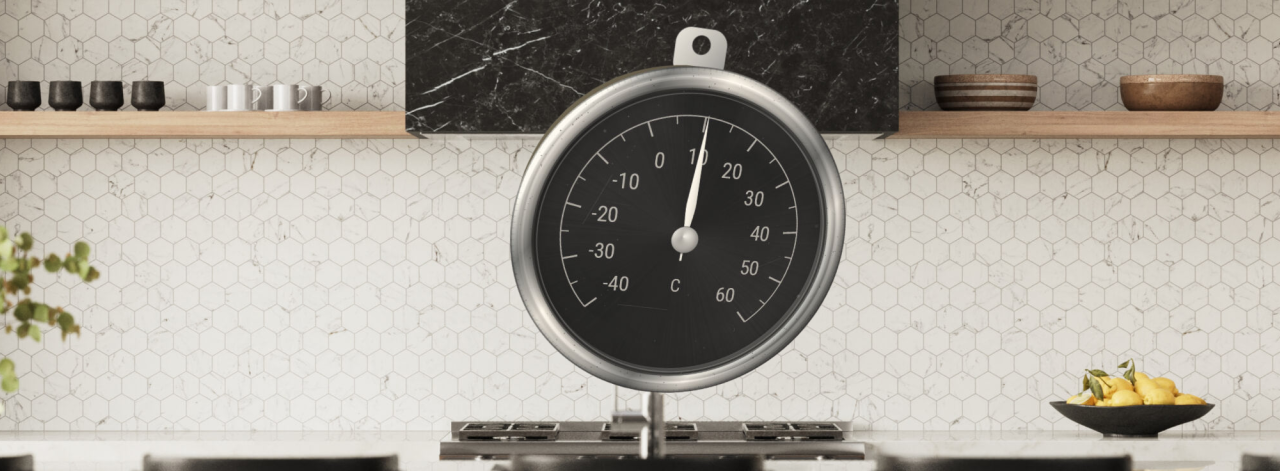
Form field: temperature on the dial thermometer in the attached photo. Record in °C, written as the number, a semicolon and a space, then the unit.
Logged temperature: 10; °C
